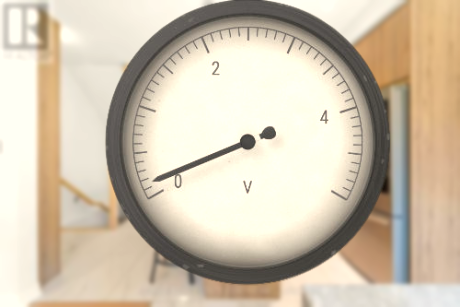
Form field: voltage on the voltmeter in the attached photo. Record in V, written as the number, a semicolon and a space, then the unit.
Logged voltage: 0.15; V
